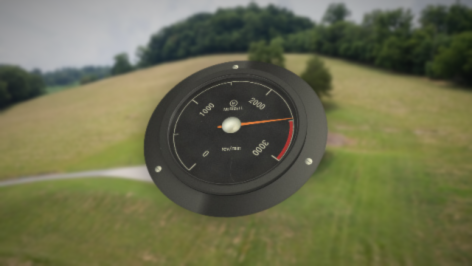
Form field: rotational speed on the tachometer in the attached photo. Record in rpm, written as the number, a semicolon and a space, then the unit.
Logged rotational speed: 2500; rpm
